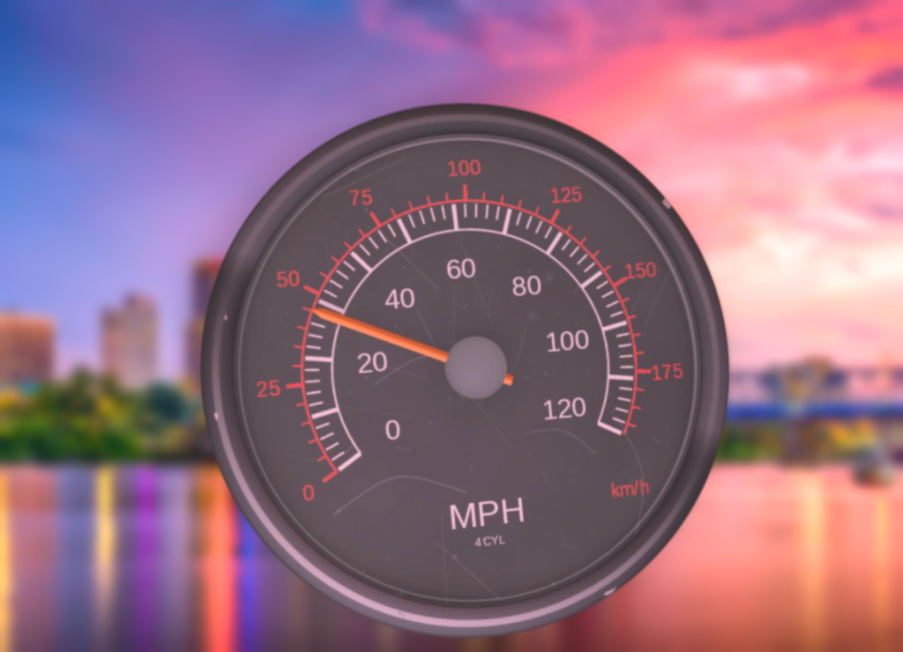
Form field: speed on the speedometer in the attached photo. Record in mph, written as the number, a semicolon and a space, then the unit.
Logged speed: 28; mph
